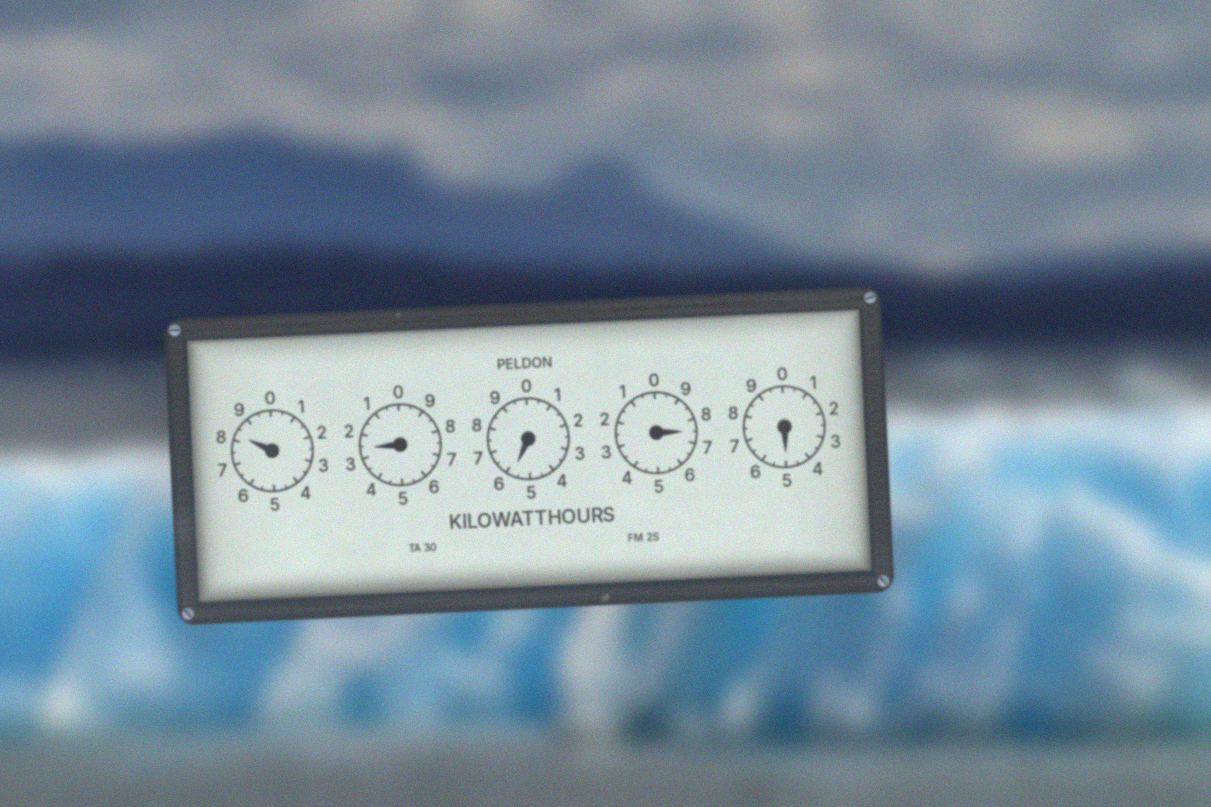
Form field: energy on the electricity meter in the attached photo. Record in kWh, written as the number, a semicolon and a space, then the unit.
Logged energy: 82575; kWh
